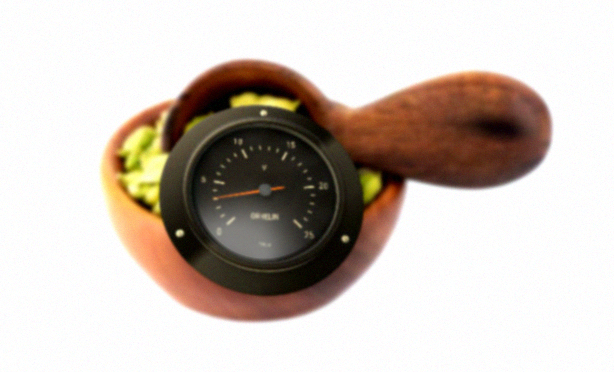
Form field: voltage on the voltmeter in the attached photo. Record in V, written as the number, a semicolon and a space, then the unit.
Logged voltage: 3; V
